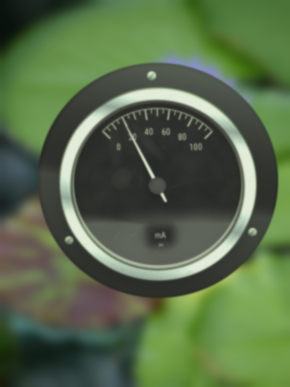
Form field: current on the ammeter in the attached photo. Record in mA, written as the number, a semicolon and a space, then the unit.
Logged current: 20; mA
